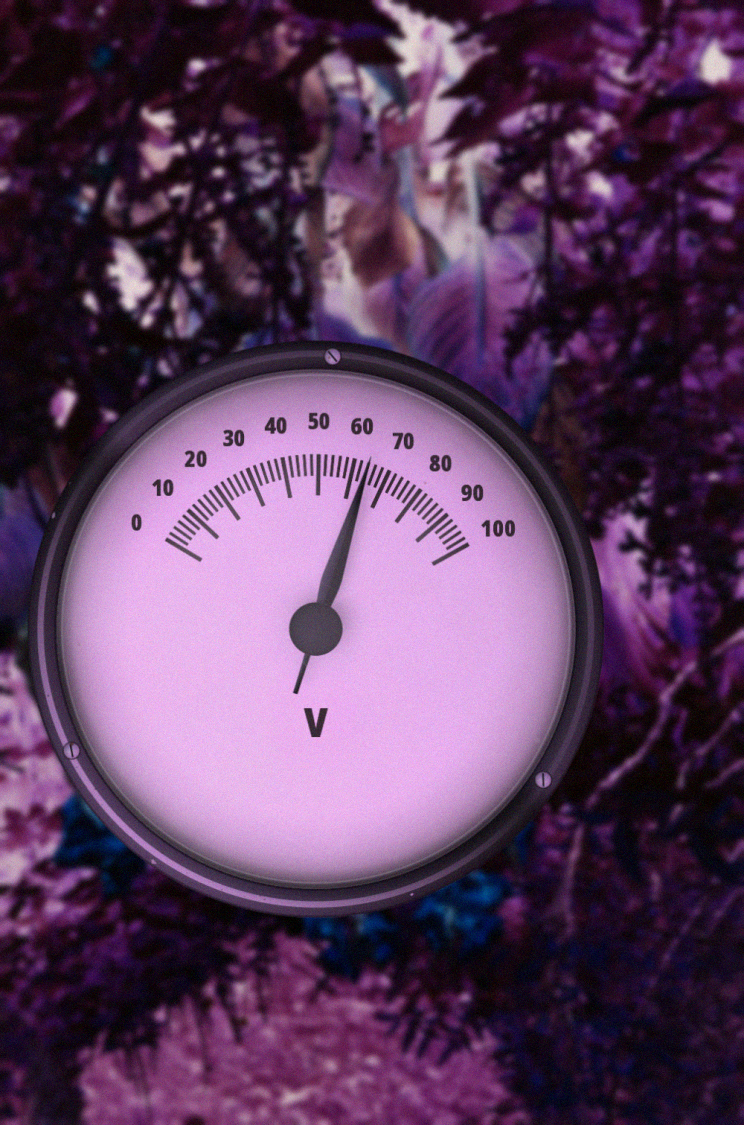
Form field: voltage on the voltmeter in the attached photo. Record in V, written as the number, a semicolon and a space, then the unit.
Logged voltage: 64; V
